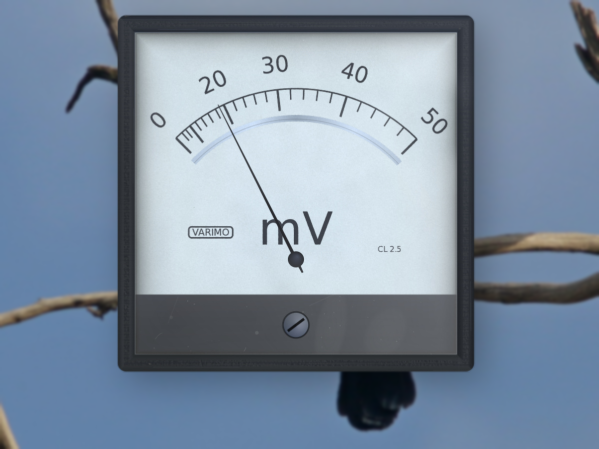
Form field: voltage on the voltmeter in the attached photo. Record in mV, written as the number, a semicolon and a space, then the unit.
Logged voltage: 19; mV
